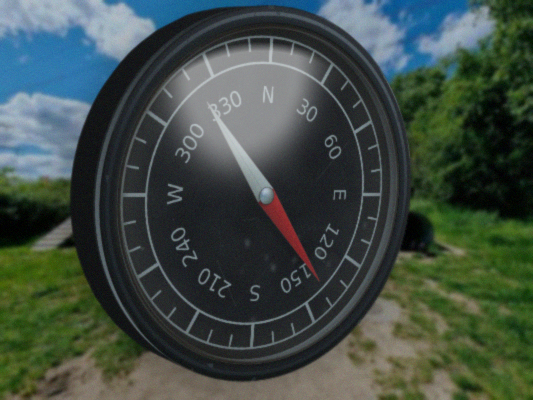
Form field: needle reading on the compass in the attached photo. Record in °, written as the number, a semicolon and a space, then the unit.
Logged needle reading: 140; °
